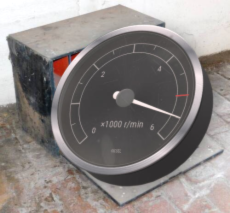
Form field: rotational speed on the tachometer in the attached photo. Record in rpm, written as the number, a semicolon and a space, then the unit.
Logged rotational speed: 5500; rpm
